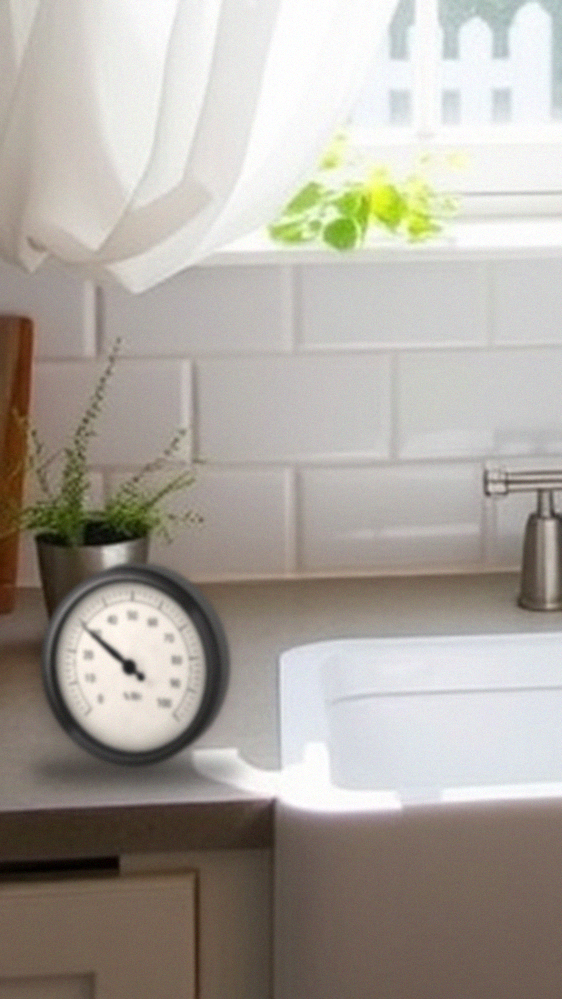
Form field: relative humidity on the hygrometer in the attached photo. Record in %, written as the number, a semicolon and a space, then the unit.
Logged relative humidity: 30; %
